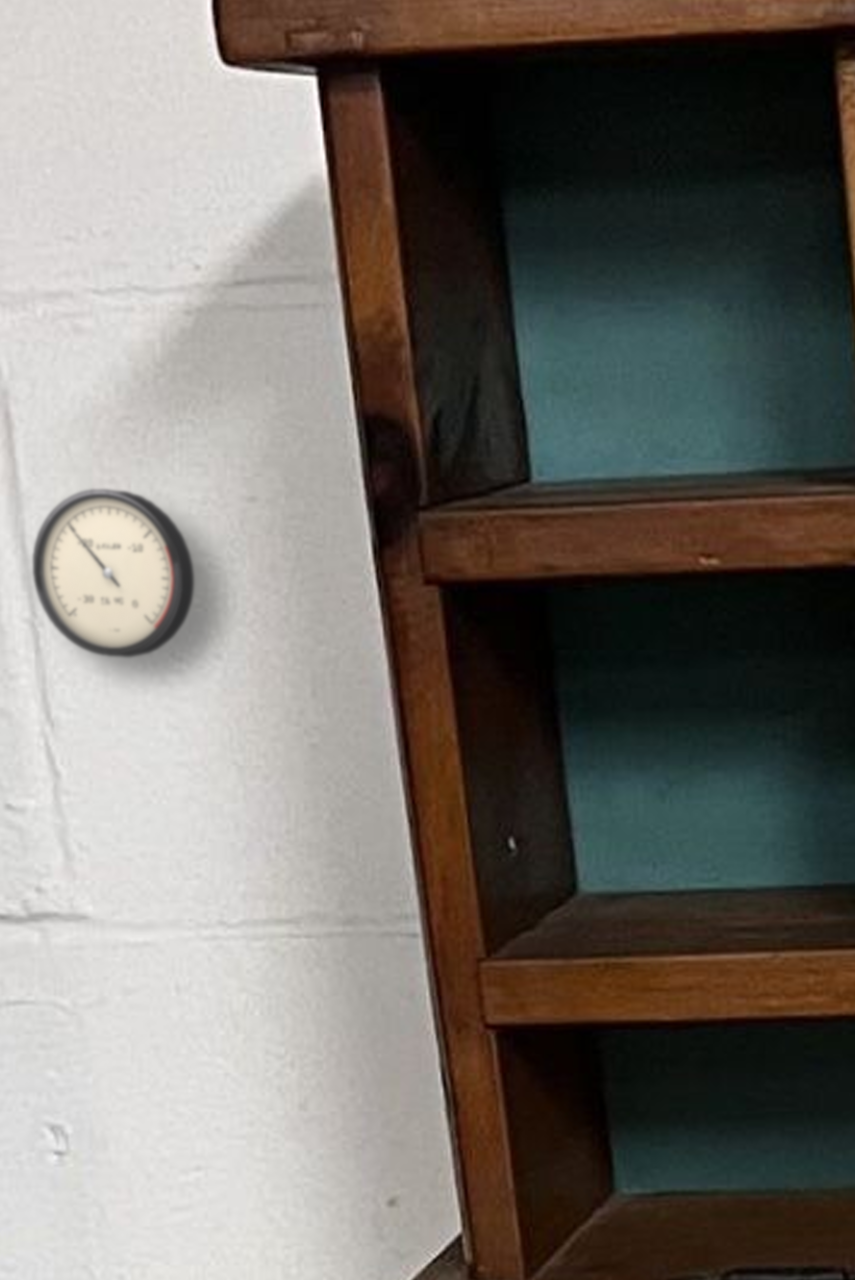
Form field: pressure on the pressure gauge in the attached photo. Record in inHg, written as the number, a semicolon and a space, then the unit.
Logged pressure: -20; inHg
